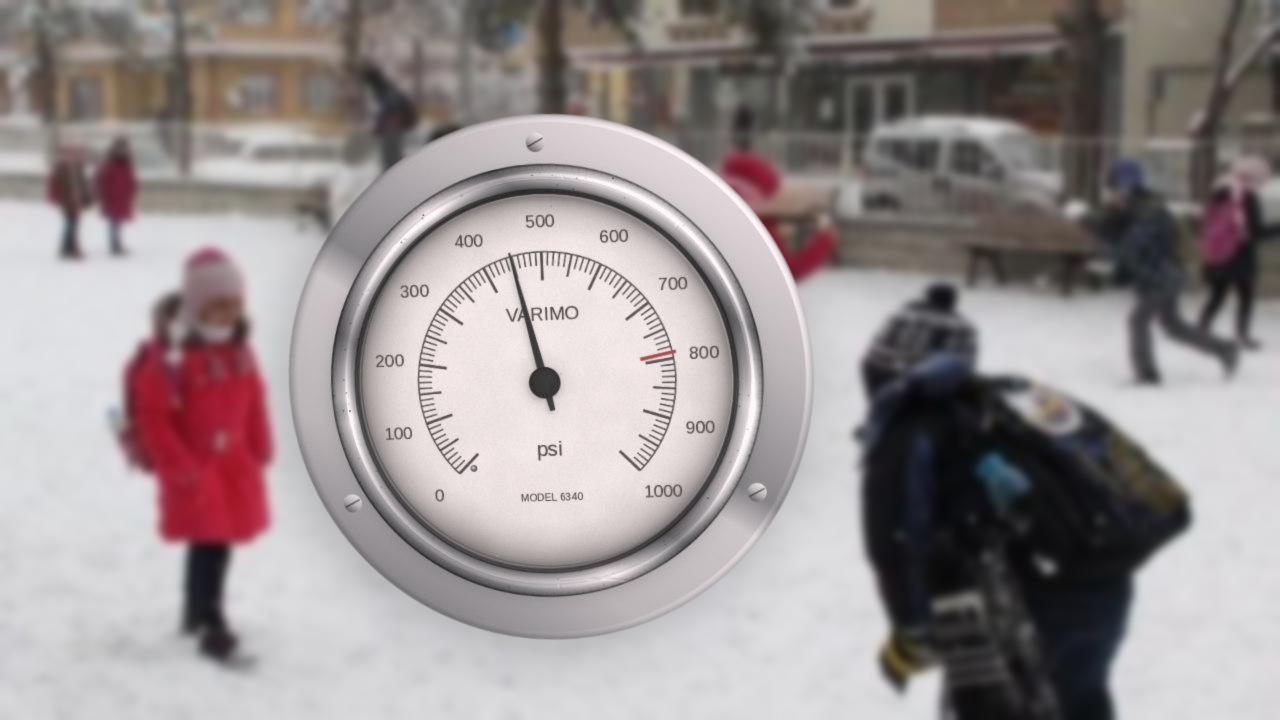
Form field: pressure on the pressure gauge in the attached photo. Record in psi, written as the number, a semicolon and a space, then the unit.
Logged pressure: 450; psi
